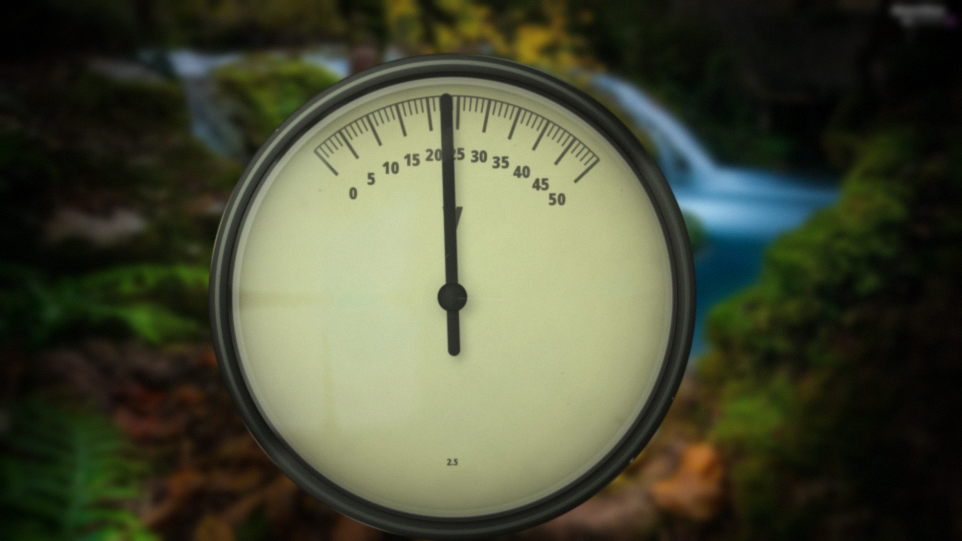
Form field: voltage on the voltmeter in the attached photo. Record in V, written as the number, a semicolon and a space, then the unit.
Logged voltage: 23; V
